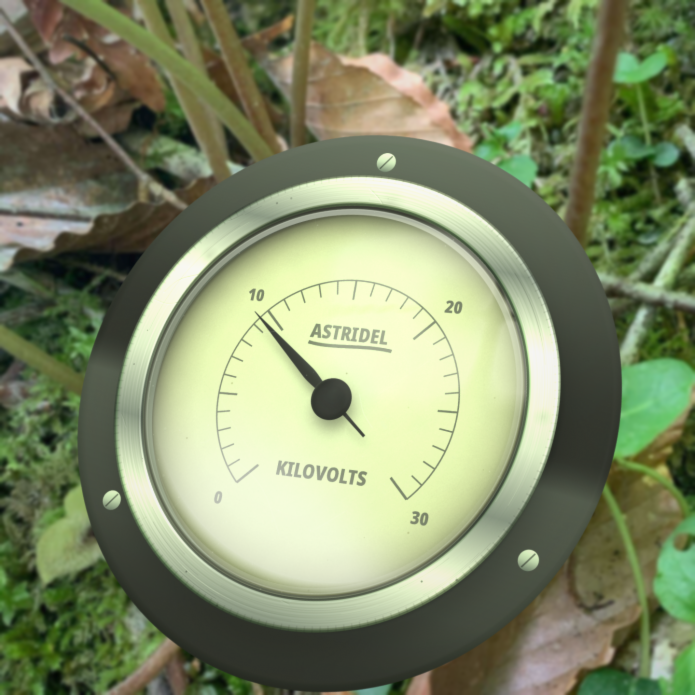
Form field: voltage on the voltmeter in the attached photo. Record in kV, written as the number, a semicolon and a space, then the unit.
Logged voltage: 9.5; kV
